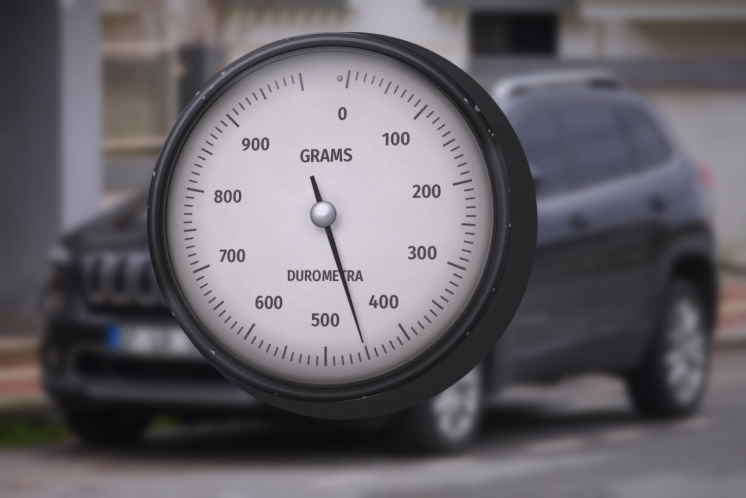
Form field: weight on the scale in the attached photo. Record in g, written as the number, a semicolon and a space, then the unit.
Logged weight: 450; g
